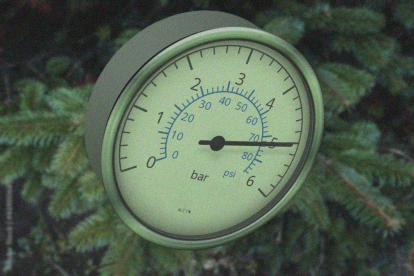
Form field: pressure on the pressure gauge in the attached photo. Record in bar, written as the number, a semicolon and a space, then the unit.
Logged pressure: 5; bar
